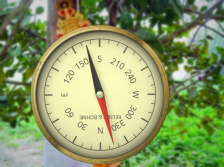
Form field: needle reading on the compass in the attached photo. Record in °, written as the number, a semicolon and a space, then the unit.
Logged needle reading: 345; °
